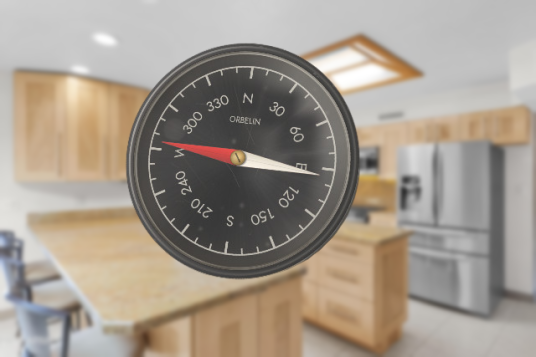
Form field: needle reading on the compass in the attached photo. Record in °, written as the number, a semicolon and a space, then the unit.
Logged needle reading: 275; °
